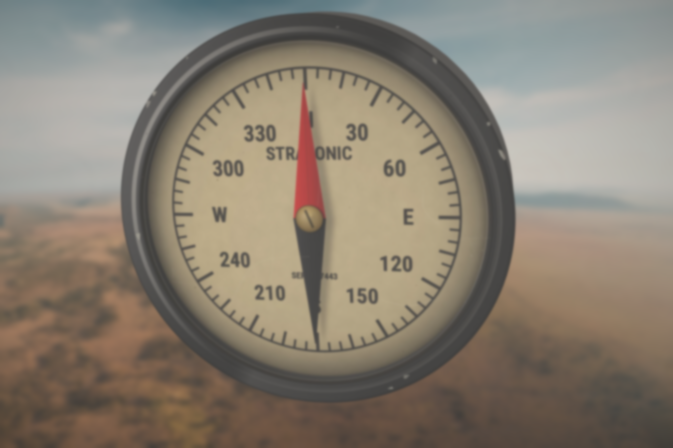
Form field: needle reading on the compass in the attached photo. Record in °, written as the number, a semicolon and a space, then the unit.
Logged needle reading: 0; °
